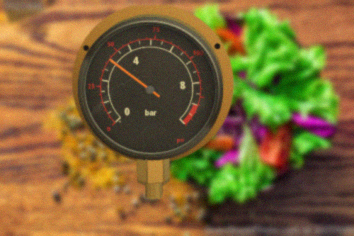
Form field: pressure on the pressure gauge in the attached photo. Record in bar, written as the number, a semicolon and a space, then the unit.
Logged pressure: 3; bar
